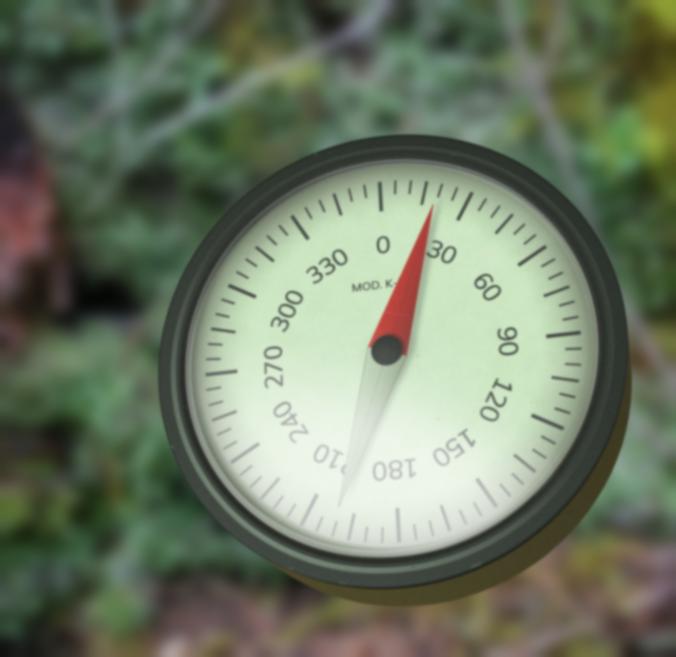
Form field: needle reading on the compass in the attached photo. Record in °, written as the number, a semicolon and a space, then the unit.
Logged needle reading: 20; °
